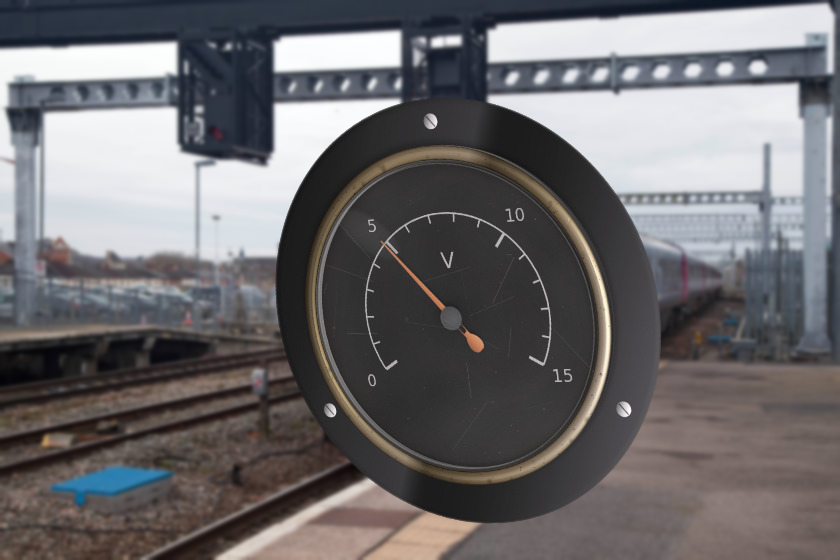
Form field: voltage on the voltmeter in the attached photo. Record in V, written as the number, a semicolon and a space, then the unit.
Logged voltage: 5; V
